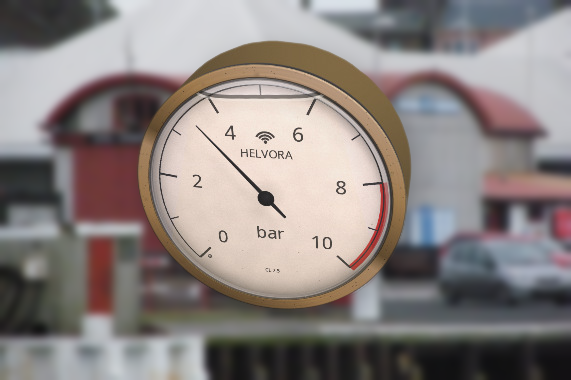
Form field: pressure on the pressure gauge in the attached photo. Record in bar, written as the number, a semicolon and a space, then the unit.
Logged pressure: 3.5; bar
